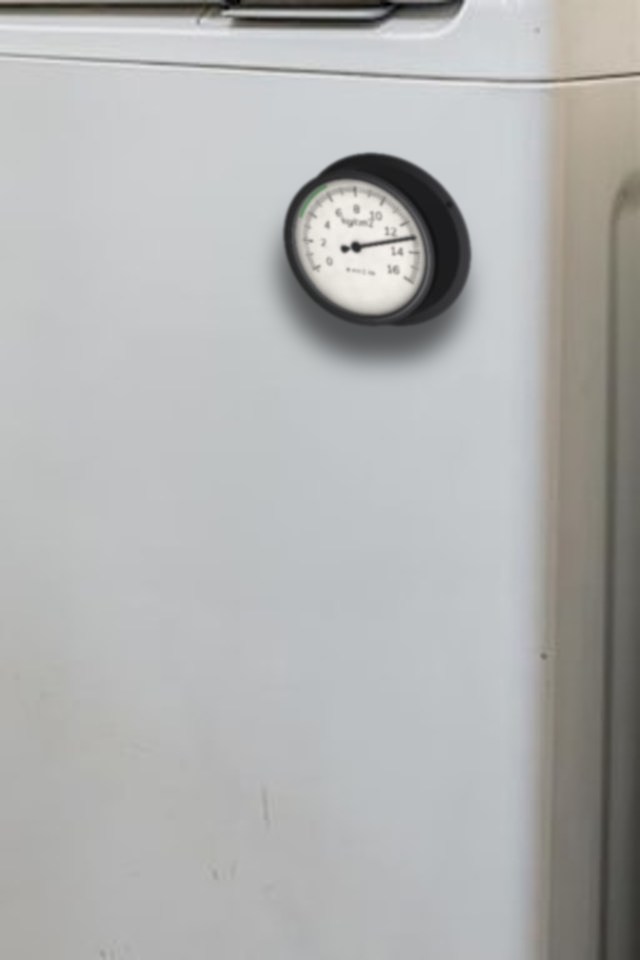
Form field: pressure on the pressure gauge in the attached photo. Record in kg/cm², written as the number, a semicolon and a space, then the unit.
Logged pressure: 13; kg/cm²
